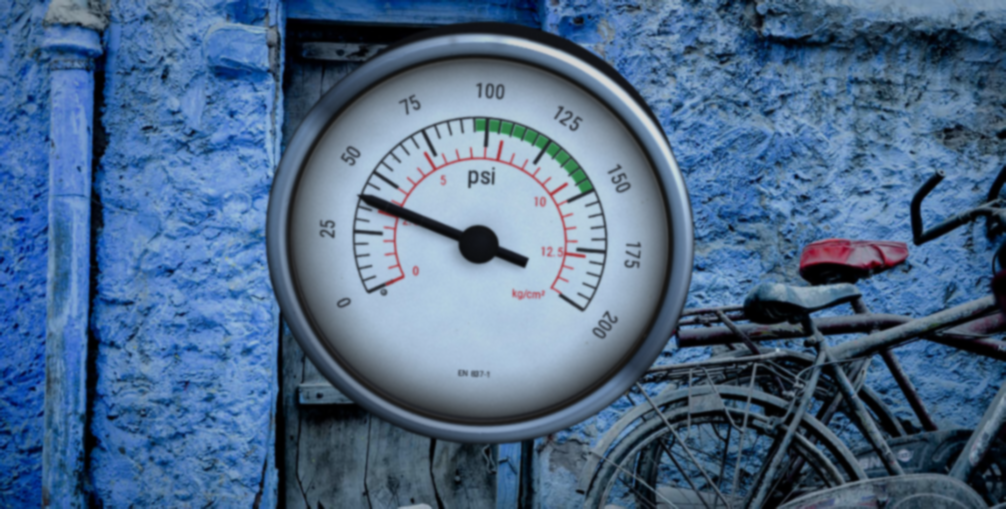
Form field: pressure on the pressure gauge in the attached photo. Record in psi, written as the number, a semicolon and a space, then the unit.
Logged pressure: 40; psi
